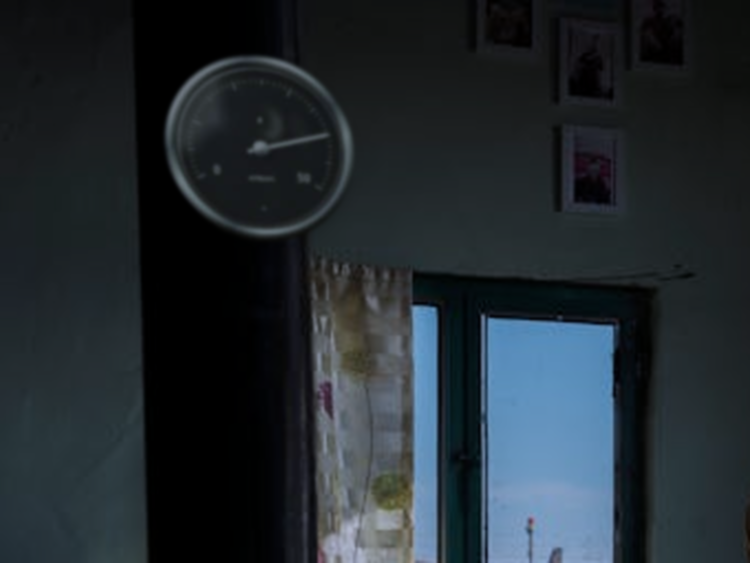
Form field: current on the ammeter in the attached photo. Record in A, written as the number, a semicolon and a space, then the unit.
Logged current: 40; A
